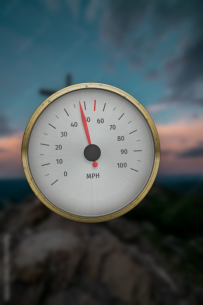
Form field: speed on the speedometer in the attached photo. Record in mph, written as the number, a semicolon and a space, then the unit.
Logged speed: 47.5; mph
